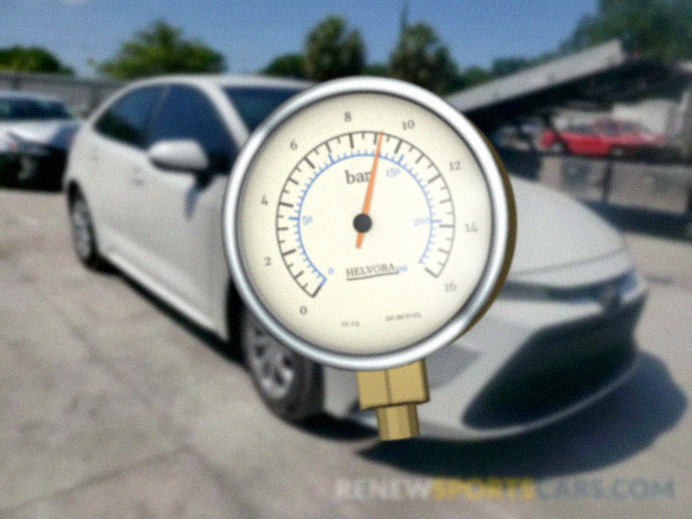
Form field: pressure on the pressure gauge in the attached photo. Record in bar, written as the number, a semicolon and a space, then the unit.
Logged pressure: 9.25; bar
